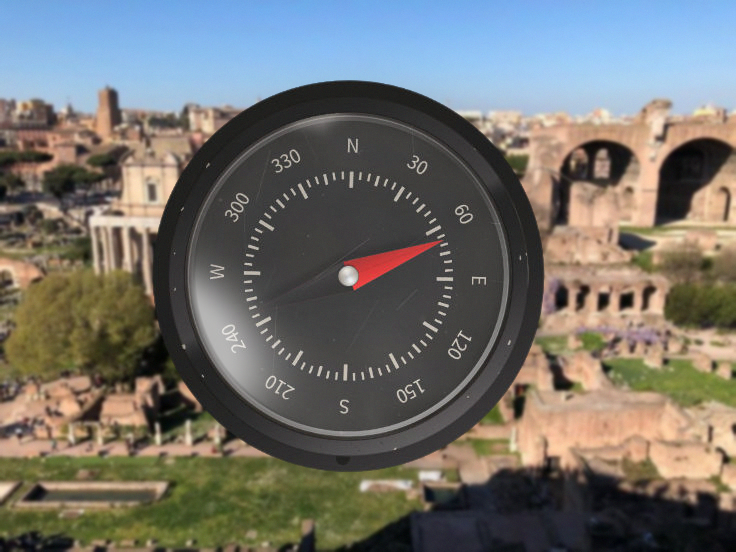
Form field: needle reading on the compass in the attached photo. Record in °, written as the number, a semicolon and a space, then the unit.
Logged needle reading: 67.5; °
